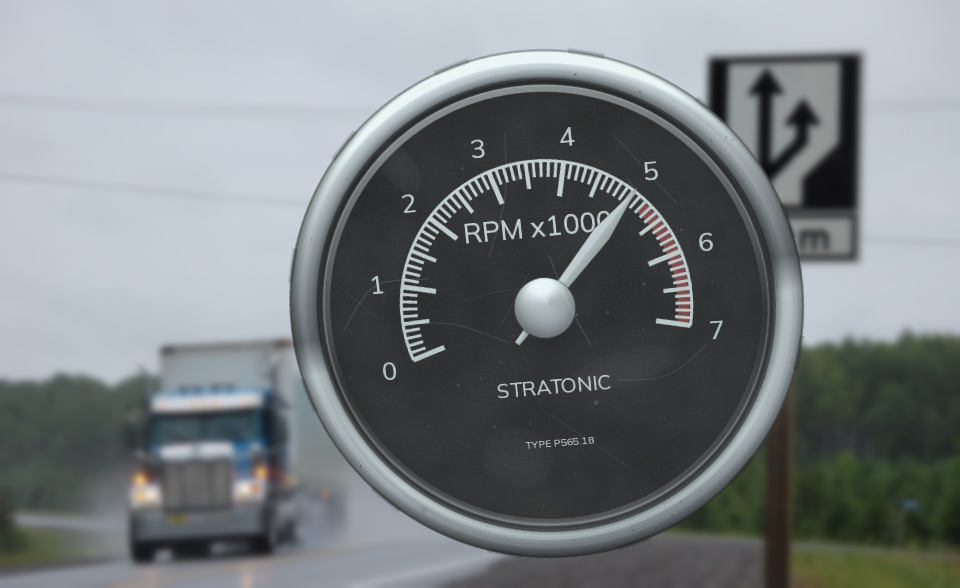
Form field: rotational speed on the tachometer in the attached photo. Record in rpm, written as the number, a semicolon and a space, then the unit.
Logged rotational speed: 5000; rpm
